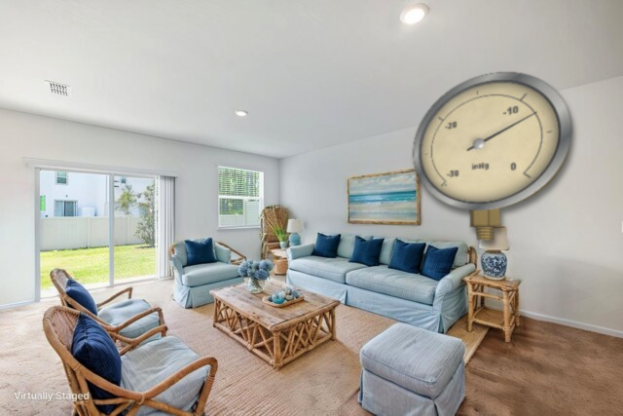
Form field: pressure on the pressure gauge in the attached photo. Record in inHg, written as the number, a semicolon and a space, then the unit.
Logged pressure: -7.5; inHg
